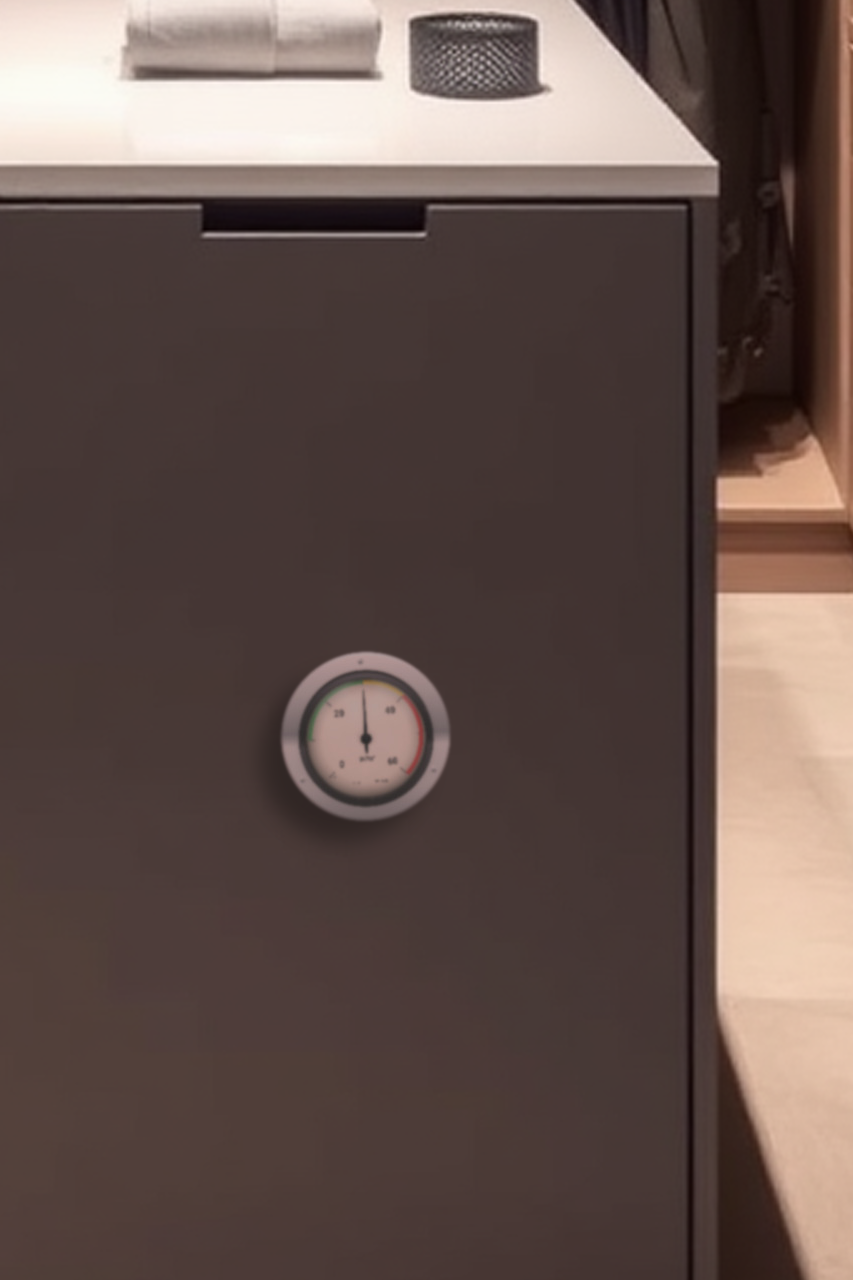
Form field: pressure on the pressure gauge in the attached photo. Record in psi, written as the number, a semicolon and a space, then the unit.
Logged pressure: 30; psi
